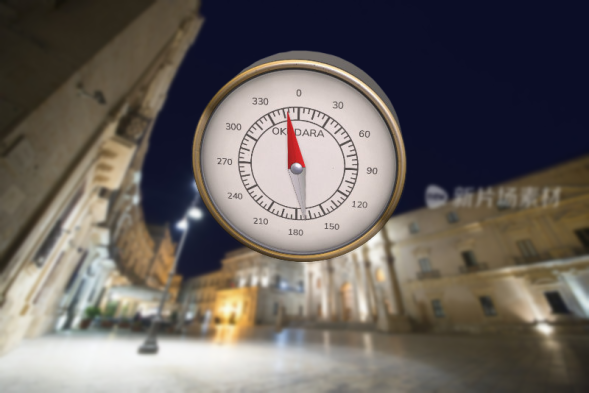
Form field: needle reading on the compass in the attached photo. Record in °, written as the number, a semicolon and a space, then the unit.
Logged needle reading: 350; °
